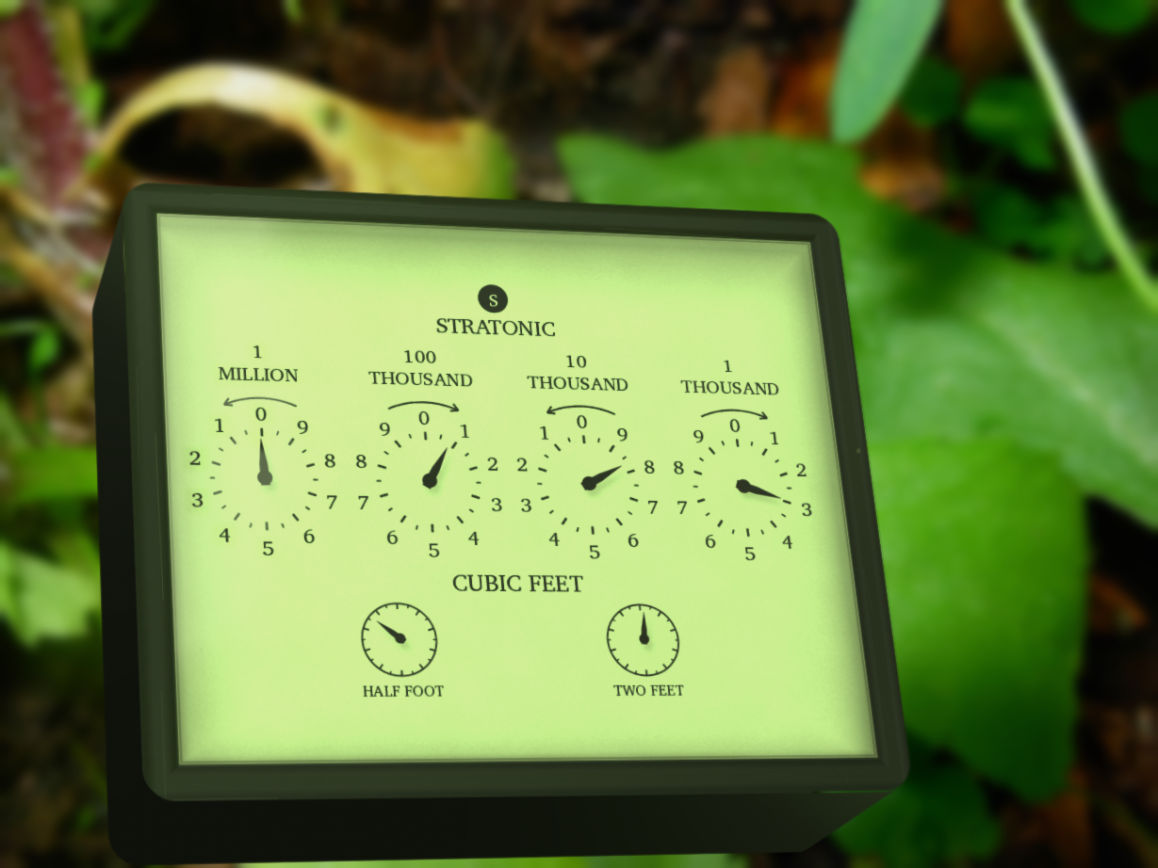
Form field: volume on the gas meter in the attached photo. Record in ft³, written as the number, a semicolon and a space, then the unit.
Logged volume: 8300; ft³
